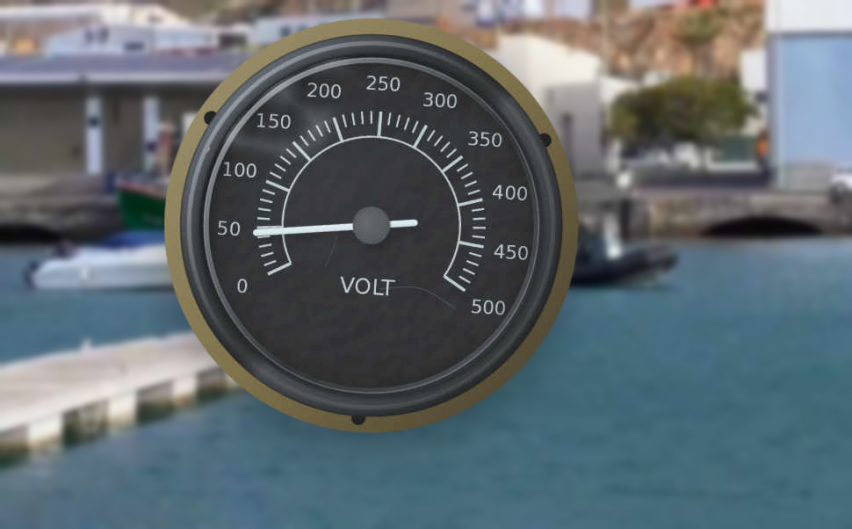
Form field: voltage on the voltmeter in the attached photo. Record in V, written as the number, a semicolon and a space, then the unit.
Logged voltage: 45; V
